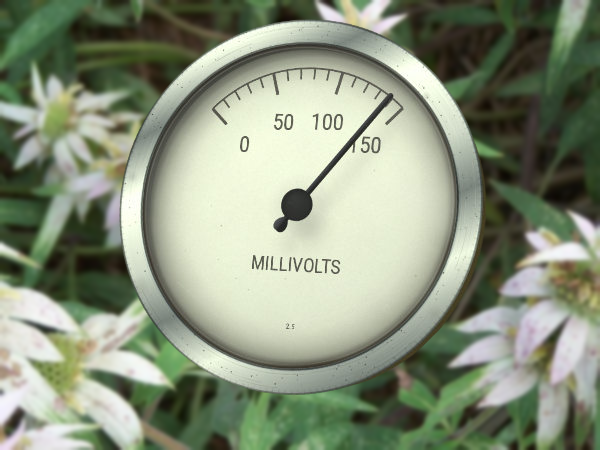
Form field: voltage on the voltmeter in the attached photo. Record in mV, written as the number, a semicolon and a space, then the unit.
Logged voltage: 140; mV
